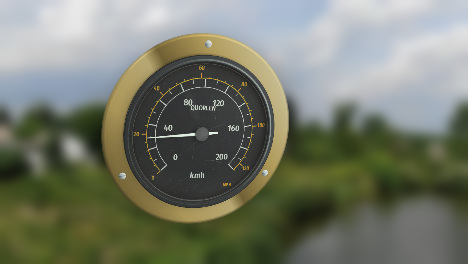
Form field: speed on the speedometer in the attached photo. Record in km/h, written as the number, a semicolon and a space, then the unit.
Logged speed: 30; km/h
